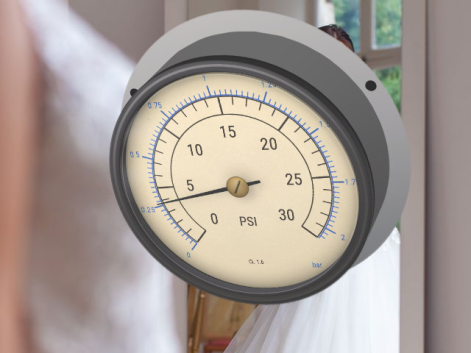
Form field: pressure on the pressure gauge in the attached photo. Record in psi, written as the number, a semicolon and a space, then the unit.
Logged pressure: 4; psi
